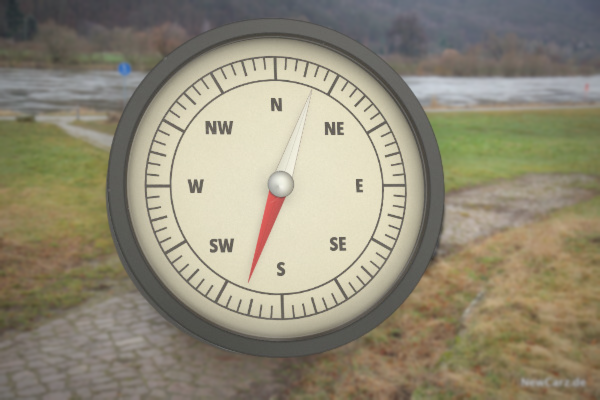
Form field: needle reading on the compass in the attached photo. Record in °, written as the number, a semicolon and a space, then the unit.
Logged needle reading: 200; °
